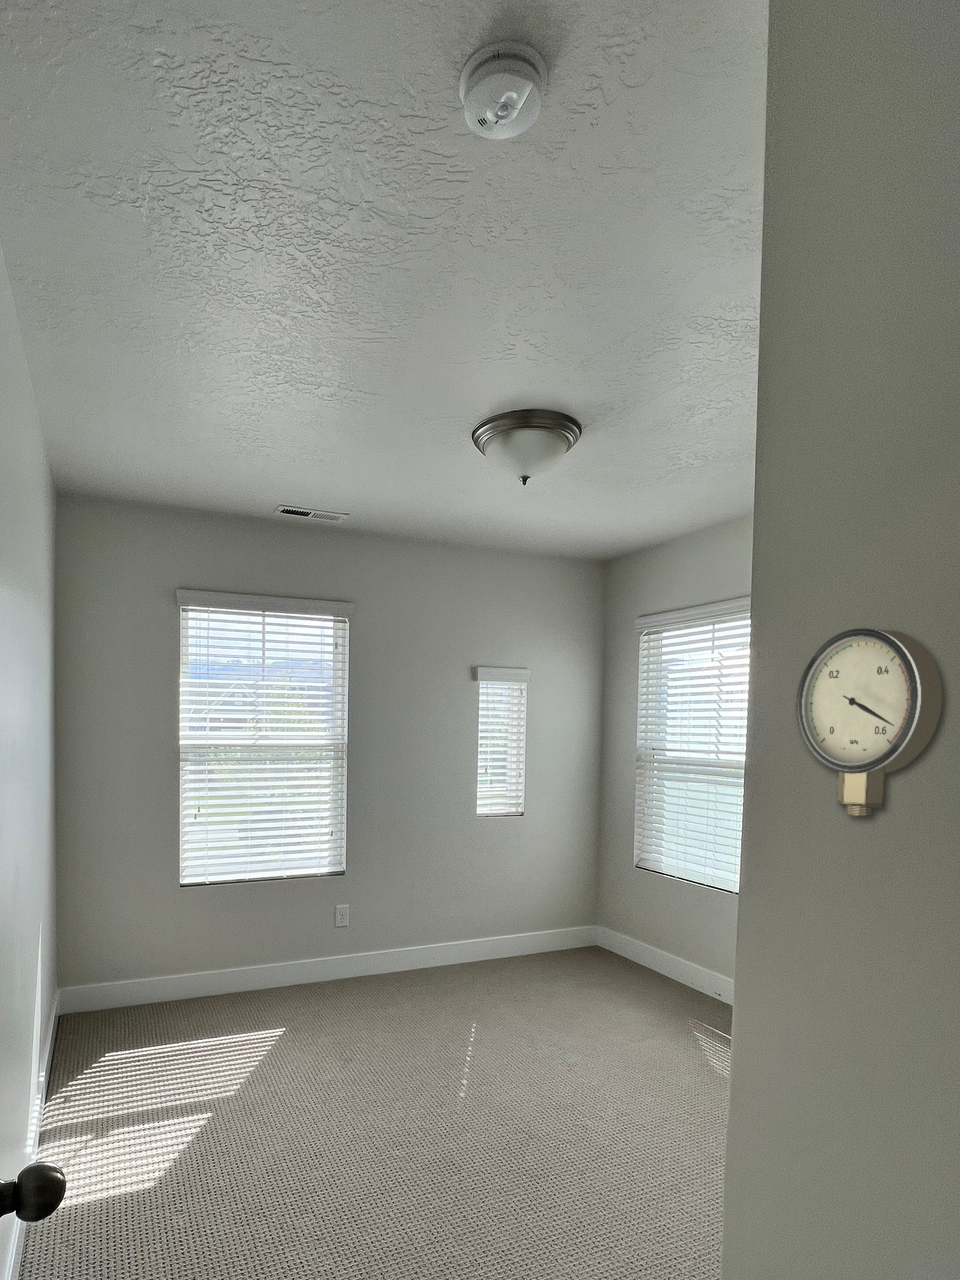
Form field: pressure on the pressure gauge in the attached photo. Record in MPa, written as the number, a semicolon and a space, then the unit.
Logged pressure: 0.56; MPa
